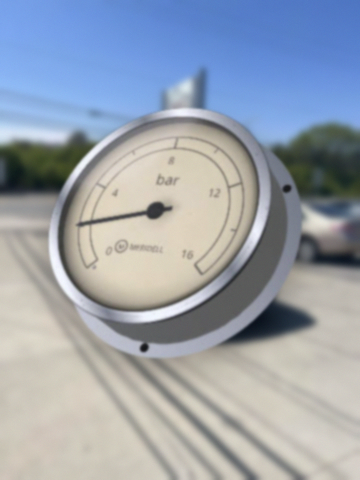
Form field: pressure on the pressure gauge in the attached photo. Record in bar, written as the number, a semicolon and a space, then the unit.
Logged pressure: 2; bar
